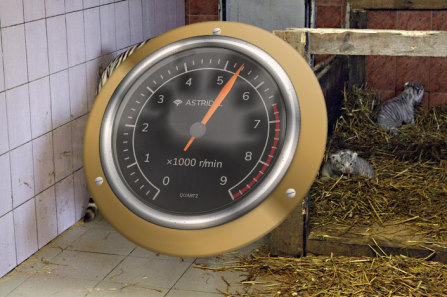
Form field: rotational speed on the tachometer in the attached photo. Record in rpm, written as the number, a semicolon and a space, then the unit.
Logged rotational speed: 5400; rpm
